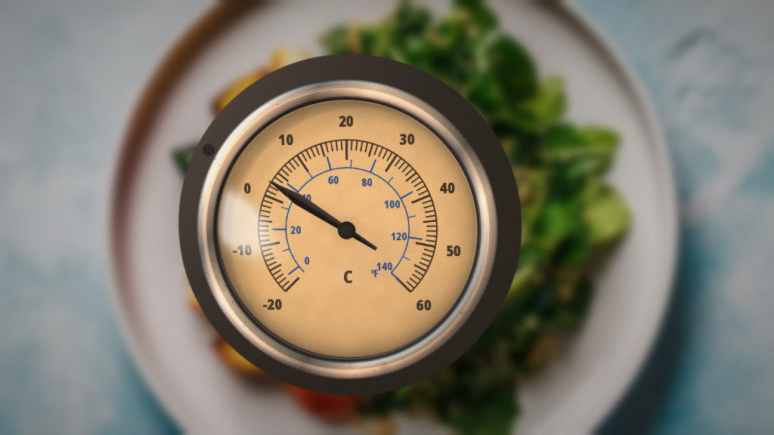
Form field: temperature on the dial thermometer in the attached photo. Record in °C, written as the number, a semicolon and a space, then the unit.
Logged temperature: 3; °C
